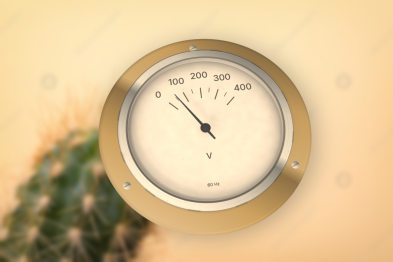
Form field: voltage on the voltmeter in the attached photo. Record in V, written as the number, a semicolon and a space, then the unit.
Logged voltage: 50; V
